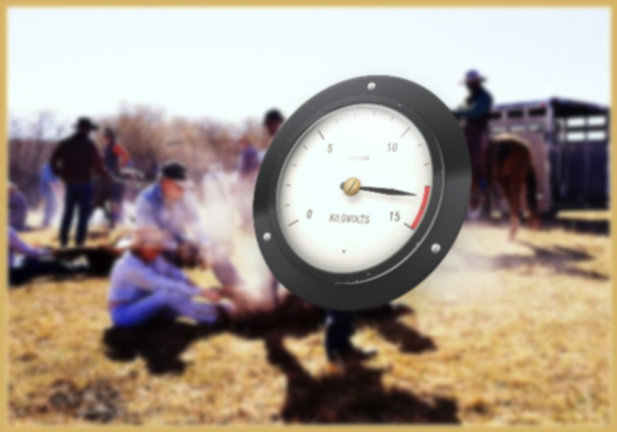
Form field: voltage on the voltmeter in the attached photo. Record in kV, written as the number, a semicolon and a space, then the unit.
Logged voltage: 13.5; kV
